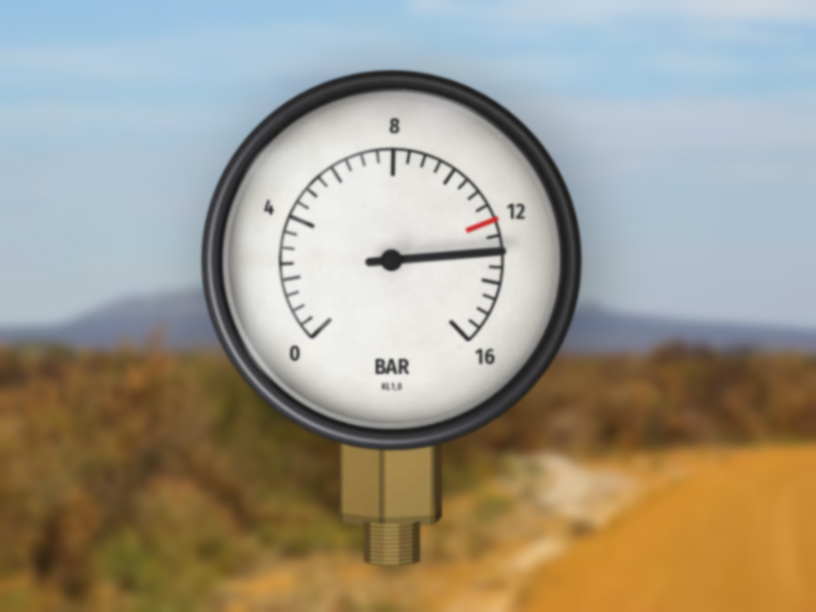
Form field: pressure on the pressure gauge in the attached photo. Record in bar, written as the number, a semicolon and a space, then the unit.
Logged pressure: 13; bar
